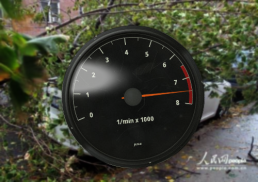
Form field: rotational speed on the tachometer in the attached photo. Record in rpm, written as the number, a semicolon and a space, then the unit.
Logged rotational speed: 7500; rpm
